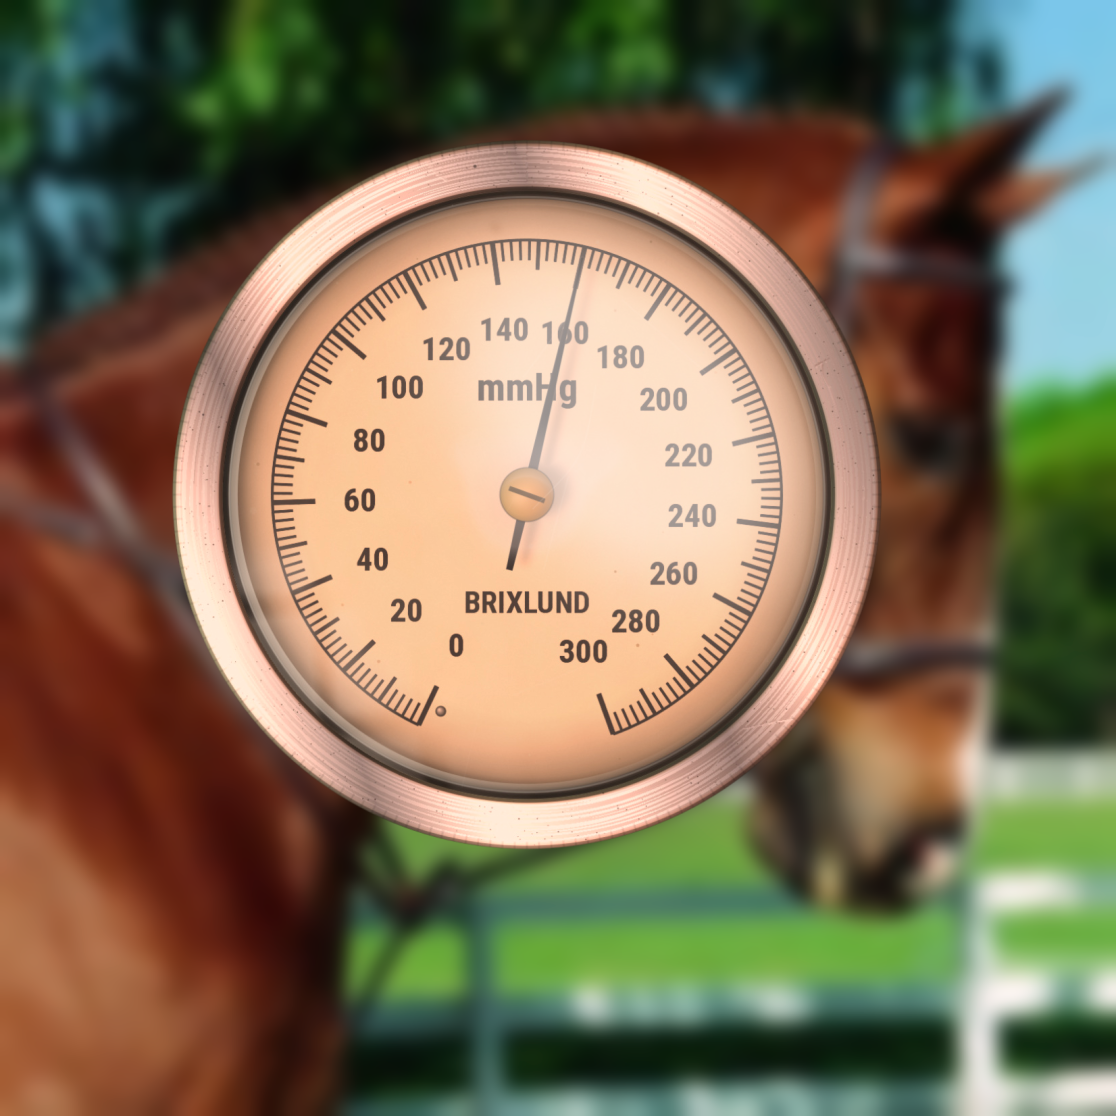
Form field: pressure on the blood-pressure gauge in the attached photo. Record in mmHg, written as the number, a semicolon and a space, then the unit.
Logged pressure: 160; mmHg
